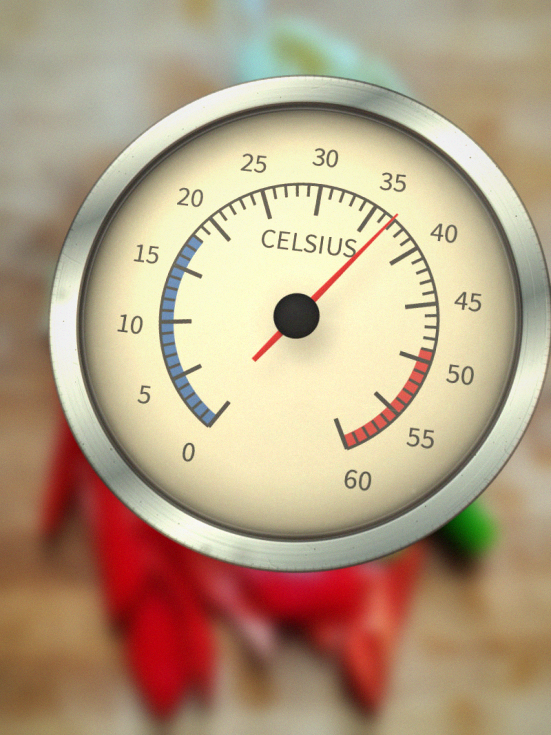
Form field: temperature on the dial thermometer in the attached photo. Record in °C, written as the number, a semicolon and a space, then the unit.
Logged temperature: 37; °C
